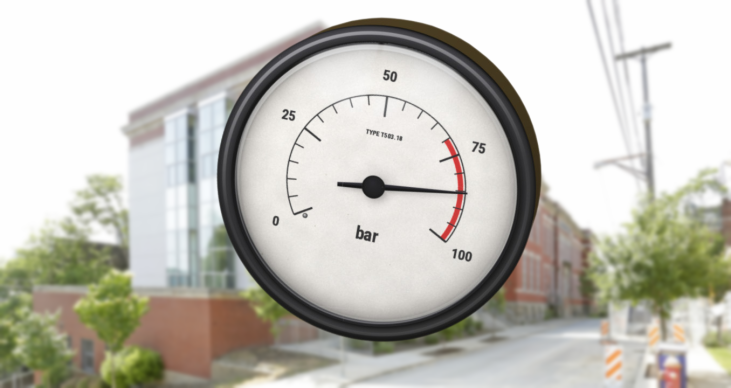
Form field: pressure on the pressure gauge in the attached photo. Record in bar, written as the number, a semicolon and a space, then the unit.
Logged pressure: 85; bar
